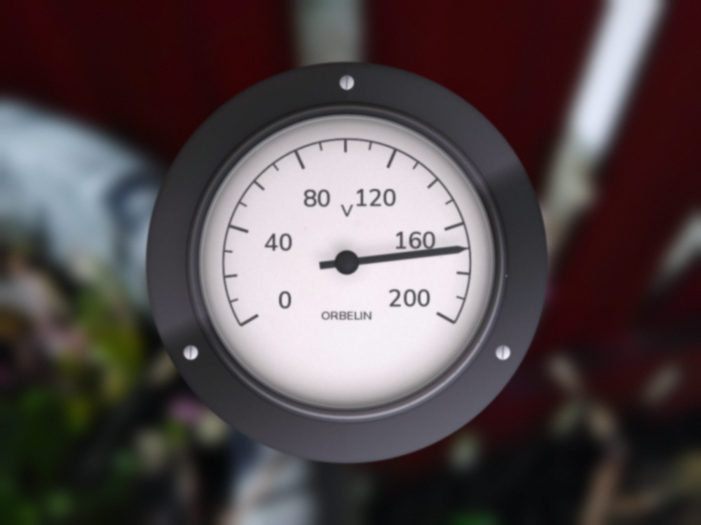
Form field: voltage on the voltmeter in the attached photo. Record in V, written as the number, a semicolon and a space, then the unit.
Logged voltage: 170; V
